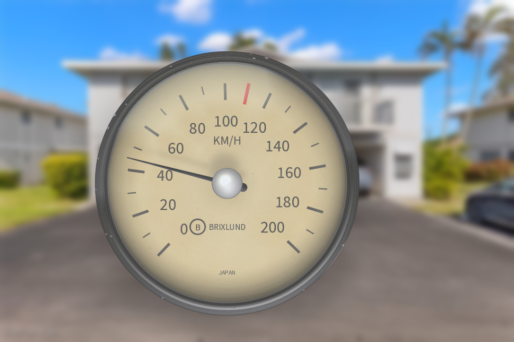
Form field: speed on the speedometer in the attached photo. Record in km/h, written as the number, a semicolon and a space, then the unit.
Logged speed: 45; km/h
